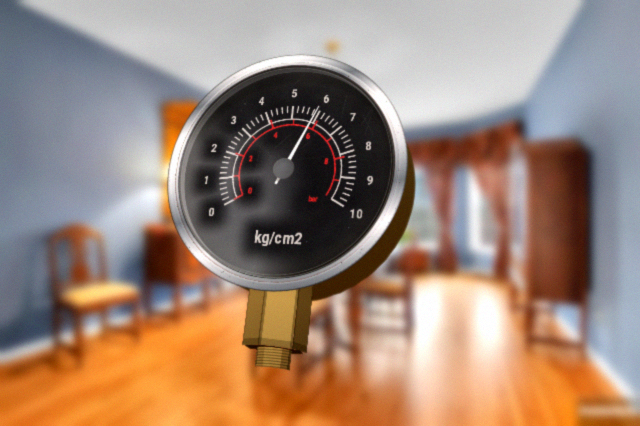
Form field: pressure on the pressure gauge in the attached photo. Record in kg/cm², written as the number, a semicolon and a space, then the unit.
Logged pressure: 6; kg/cm²
